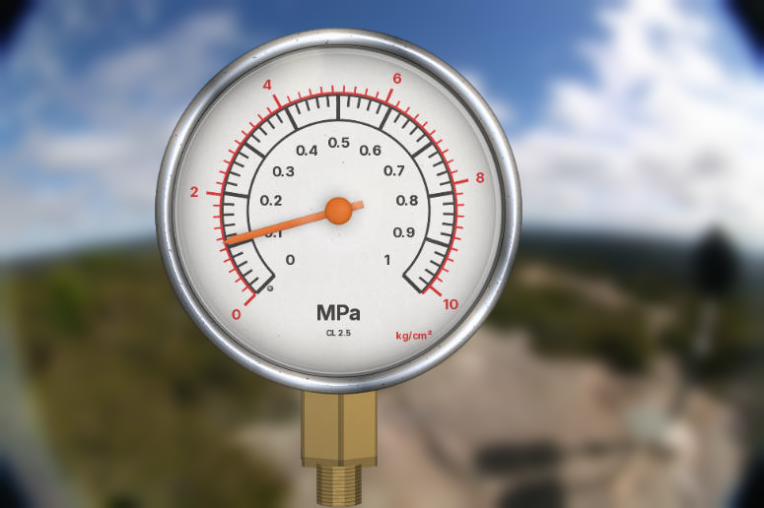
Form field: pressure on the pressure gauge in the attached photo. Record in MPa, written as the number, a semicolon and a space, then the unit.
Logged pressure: 0.11; MPa
